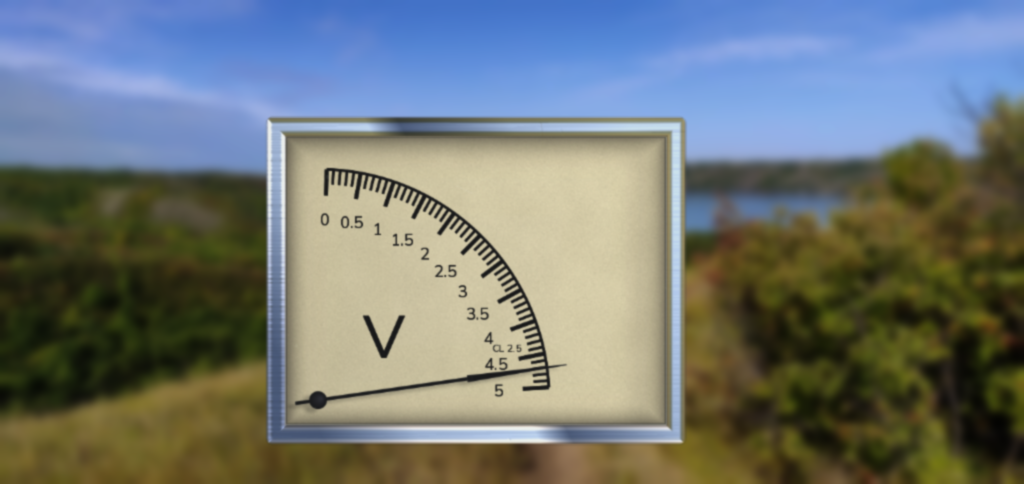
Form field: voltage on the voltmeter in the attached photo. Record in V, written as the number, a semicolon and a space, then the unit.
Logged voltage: 4.7; V
